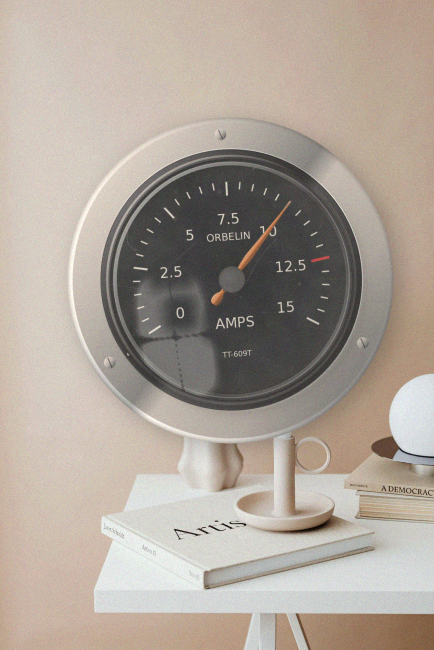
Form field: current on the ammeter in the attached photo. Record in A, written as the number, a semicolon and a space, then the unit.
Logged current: 10; A
